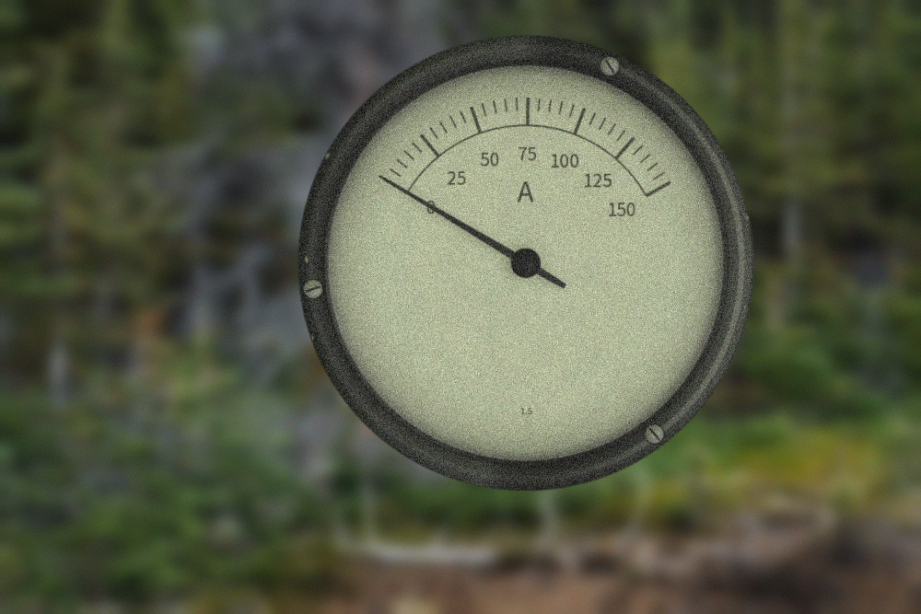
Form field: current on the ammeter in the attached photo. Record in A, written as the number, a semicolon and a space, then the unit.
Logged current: 0; A
